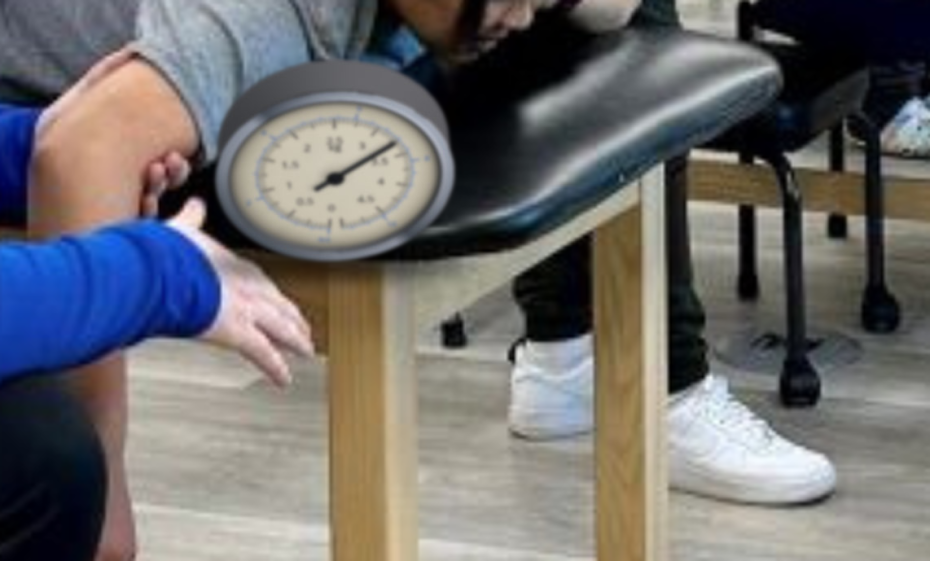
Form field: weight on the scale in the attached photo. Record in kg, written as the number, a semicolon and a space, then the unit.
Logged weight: 3.25; kg
